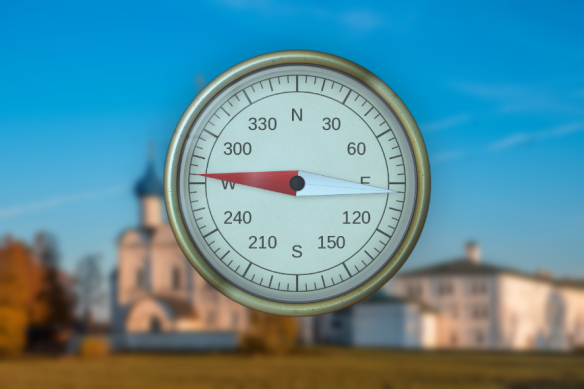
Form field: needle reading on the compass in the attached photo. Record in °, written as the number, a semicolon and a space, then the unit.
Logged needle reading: 275; °
